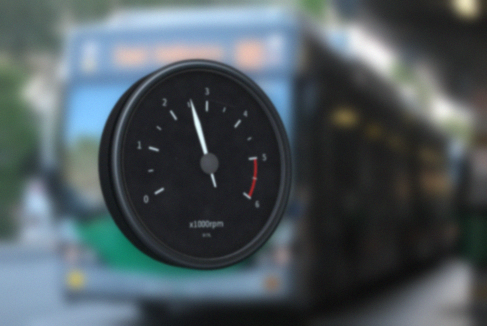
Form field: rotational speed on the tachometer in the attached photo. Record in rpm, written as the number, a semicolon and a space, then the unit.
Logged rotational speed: 2500; rpm
